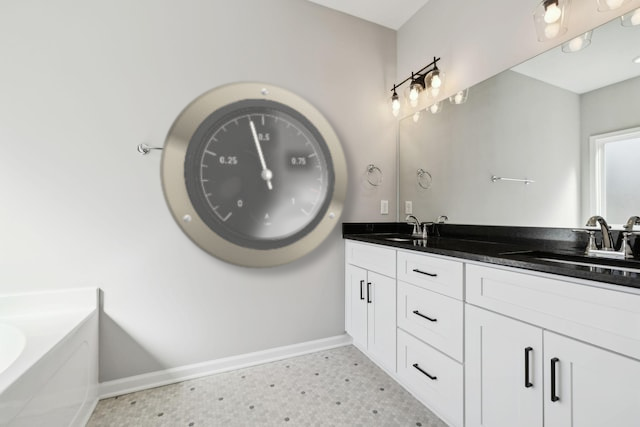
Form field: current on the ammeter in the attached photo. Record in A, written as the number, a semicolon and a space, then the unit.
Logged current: 0.45; A
